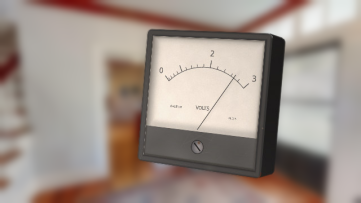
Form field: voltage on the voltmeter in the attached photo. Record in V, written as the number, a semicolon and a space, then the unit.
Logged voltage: 2.7; V
